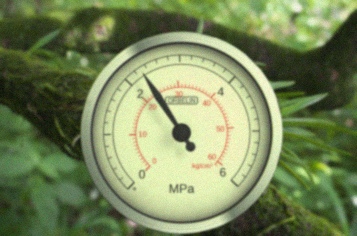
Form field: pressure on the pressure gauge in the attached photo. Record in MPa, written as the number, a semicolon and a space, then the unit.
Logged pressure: 2.3; MPa
